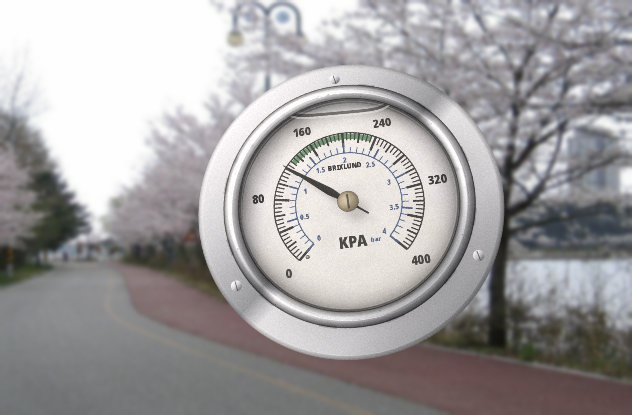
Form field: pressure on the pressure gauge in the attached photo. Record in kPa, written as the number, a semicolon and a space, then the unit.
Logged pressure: 120; kPa
